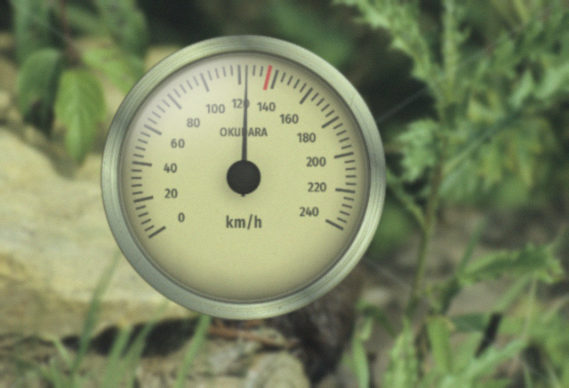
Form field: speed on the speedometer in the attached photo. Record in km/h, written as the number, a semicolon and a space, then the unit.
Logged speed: 124; km/h
